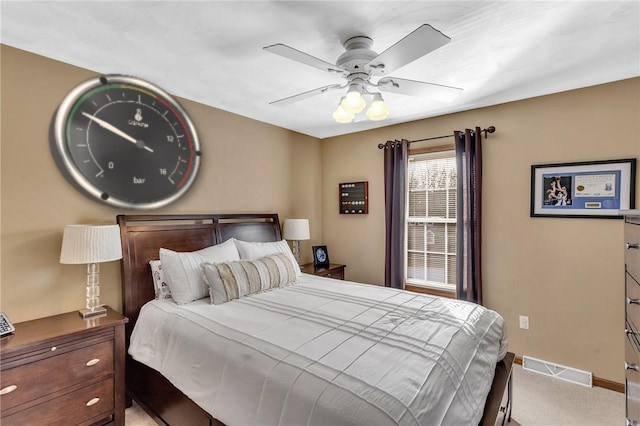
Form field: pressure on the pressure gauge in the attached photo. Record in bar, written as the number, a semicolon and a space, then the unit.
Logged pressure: 4; bar
